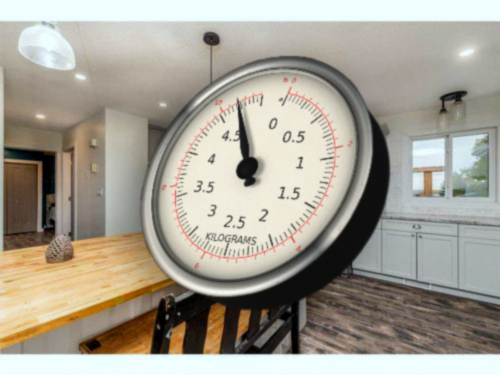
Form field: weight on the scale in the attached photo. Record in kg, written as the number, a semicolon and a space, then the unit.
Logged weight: 4.75; kg
